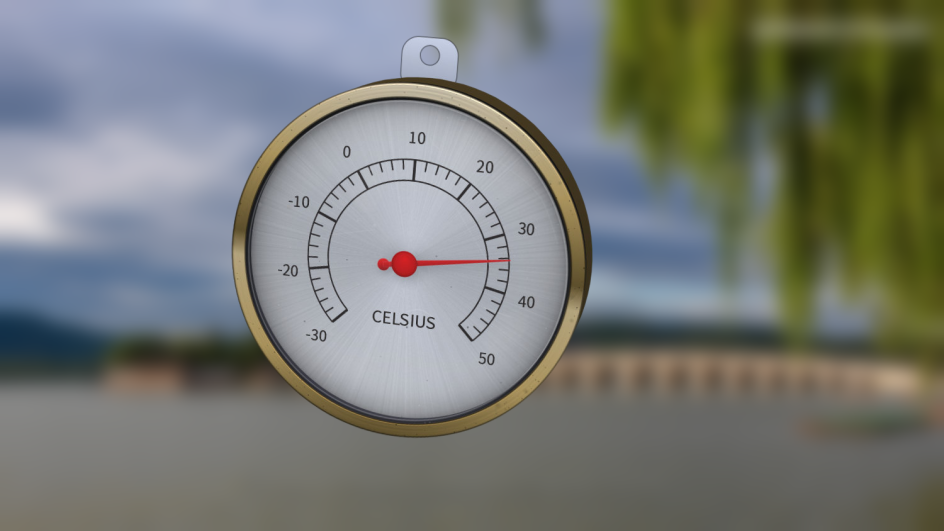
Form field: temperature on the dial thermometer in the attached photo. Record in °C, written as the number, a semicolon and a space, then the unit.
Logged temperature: 34; °C
